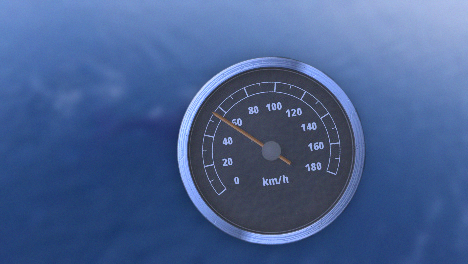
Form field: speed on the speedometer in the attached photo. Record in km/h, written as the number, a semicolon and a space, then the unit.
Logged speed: 55; km/h
